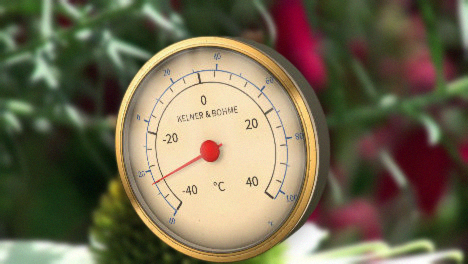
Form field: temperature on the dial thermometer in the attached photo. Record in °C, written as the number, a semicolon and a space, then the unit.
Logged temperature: -32; °C
